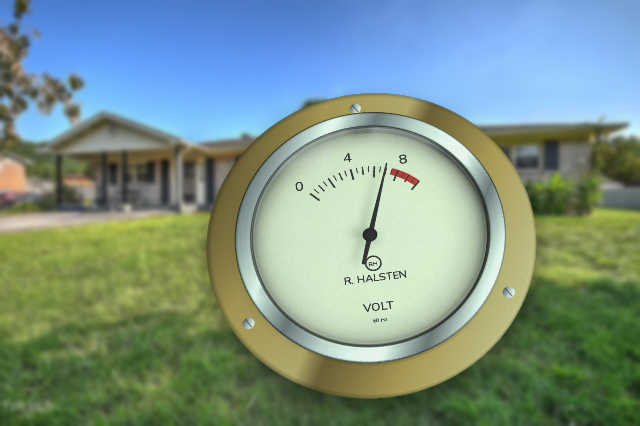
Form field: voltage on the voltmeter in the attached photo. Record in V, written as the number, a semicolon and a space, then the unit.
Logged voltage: 7; V
